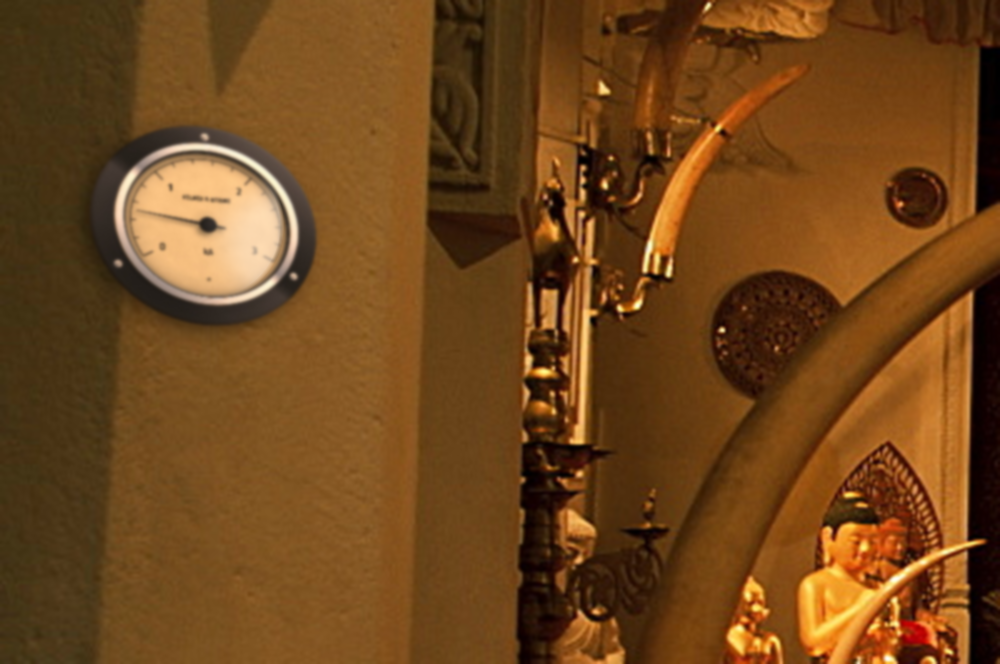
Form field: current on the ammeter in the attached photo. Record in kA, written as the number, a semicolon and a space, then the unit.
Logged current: 0.5; kA
